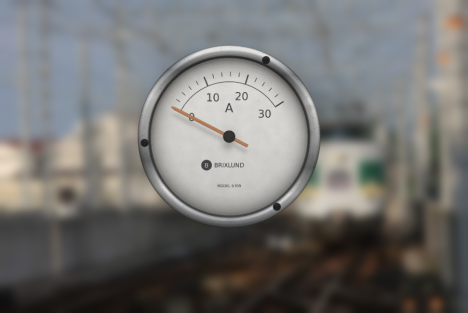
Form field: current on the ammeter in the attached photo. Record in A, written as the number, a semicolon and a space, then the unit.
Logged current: 0; A
